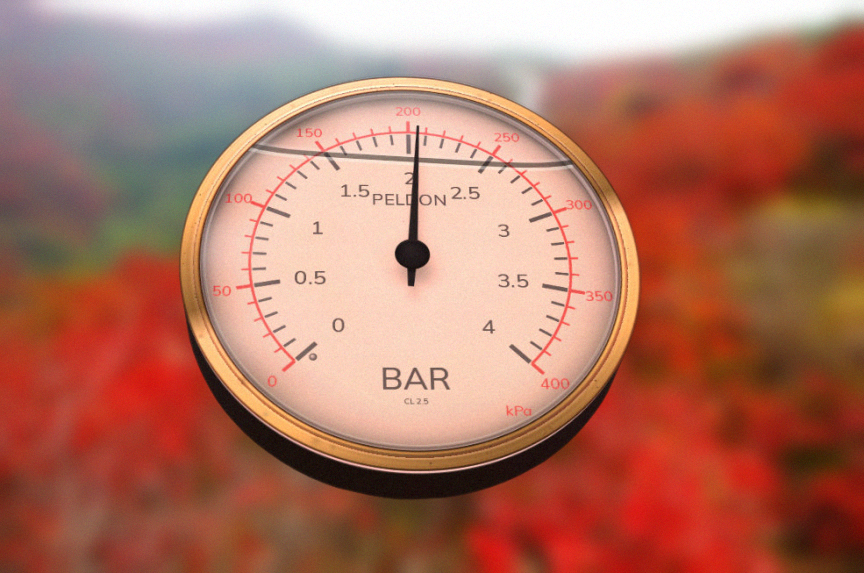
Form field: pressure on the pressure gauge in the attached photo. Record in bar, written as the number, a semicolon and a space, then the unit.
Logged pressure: 2.05; bar
